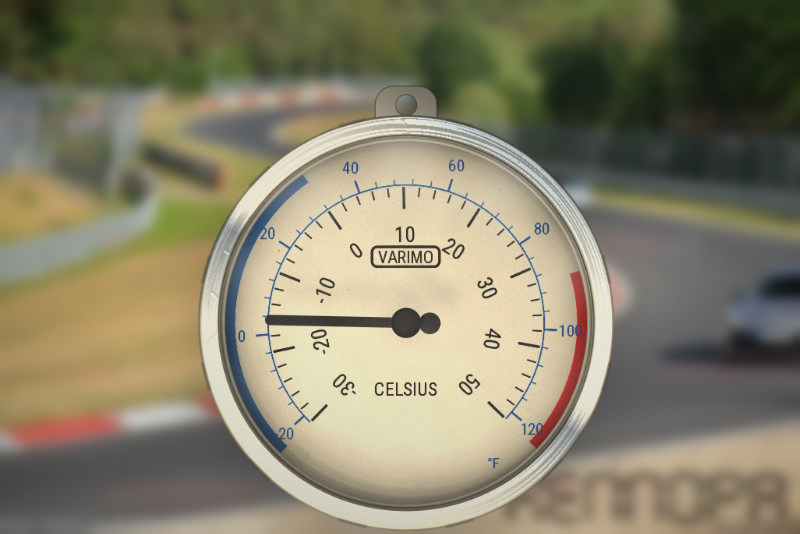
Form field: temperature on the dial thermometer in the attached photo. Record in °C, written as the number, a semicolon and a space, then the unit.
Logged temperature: -16; °C
